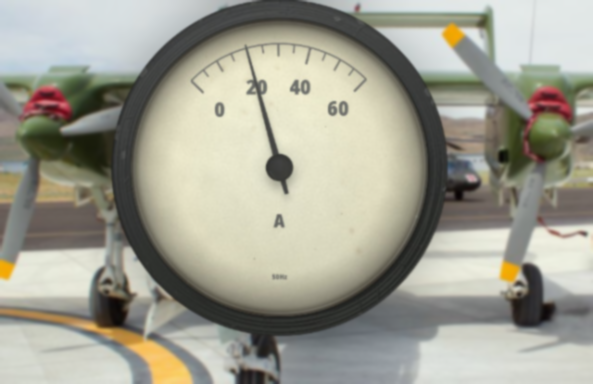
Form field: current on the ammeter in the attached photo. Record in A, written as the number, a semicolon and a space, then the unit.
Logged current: 20; A
